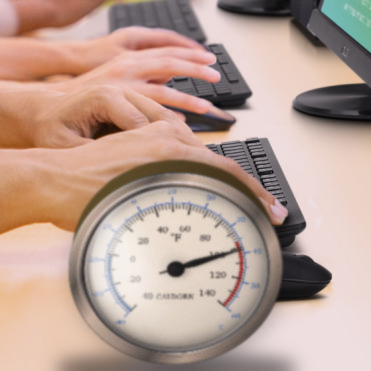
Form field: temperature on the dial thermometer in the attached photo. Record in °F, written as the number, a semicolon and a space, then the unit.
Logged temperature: 100; °F
